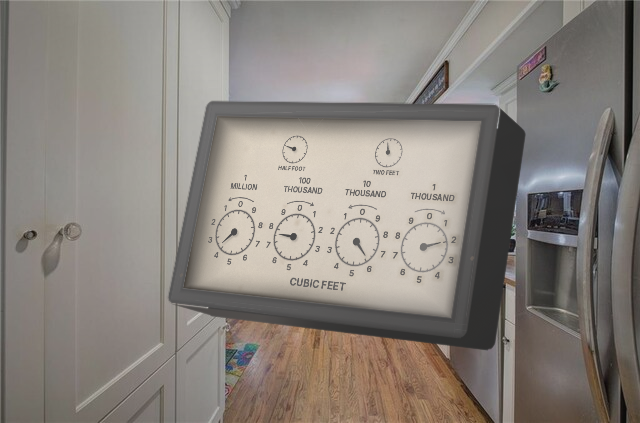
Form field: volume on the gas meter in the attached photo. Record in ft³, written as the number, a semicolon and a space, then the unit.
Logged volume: 376200; ft³
